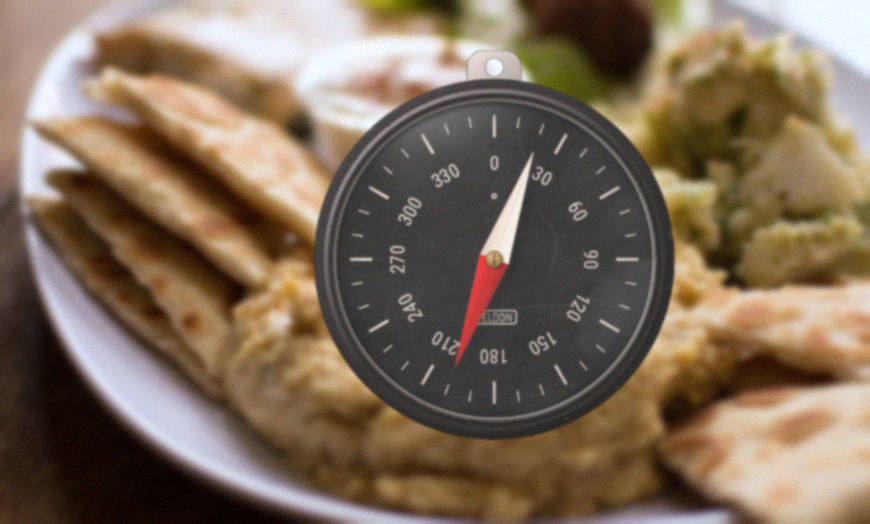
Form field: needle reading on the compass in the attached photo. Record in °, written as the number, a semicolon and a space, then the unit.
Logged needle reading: 200; °
